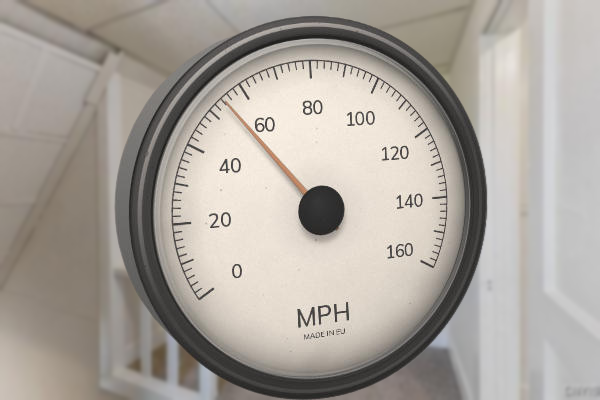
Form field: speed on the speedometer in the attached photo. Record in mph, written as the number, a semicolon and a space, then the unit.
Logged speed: 54; mph
